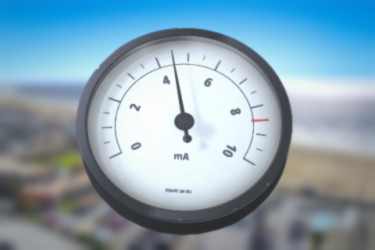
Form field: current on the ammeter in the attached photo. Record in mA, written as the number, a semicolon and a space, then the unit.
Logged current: 4.5; mA
